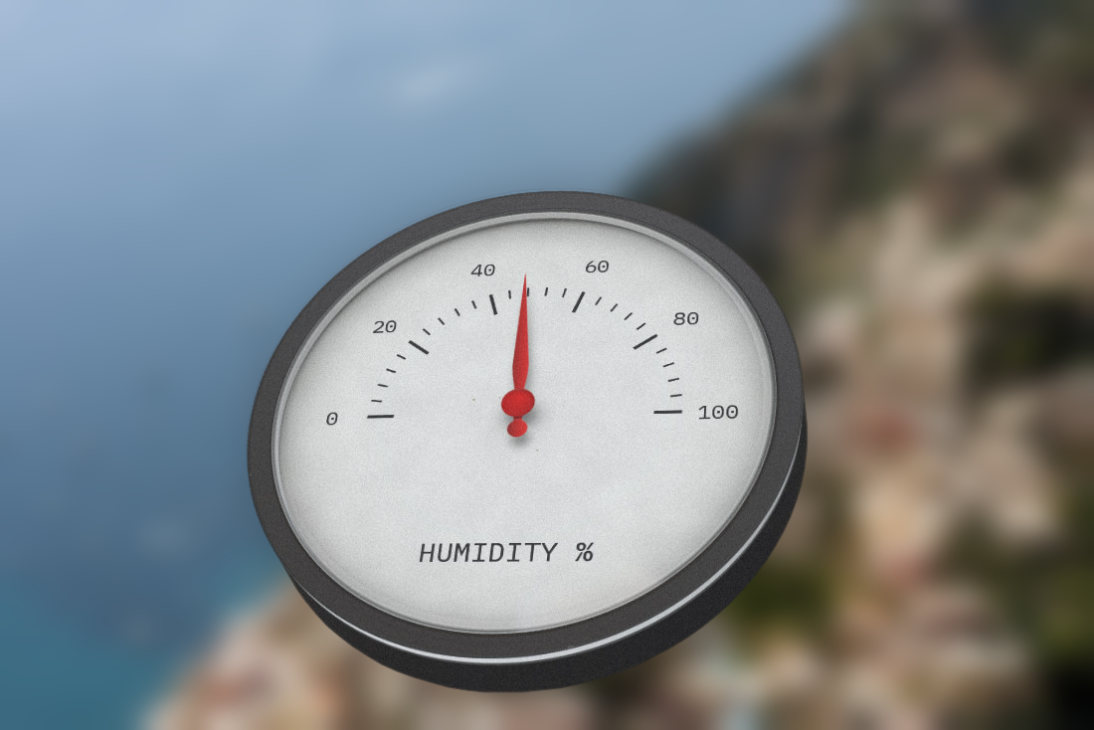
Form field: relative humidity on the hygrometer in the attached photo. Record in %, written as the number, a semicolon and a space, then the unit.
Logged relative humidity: 48; %
